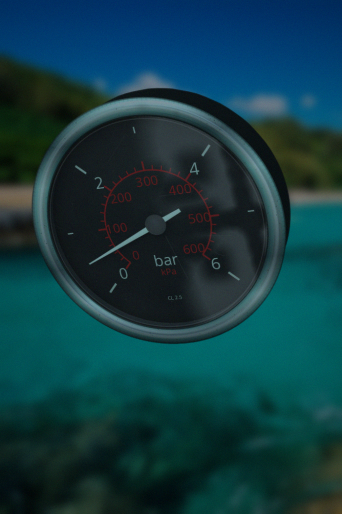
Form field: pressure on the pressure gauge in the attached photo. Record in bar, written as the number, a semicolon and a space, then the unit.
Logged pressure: 0.5; bar
